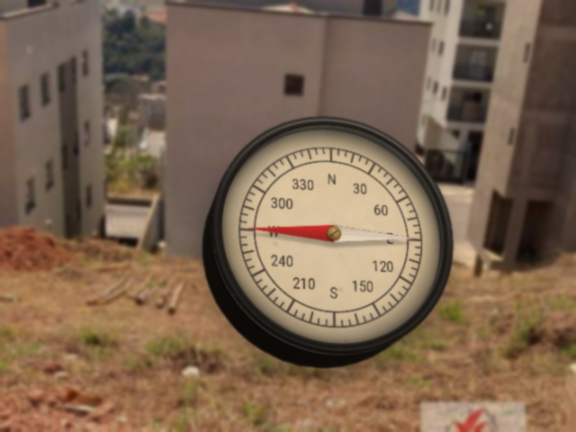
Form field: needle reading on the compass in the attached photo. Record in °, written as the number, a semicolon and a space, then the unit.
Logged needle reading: 270; °
